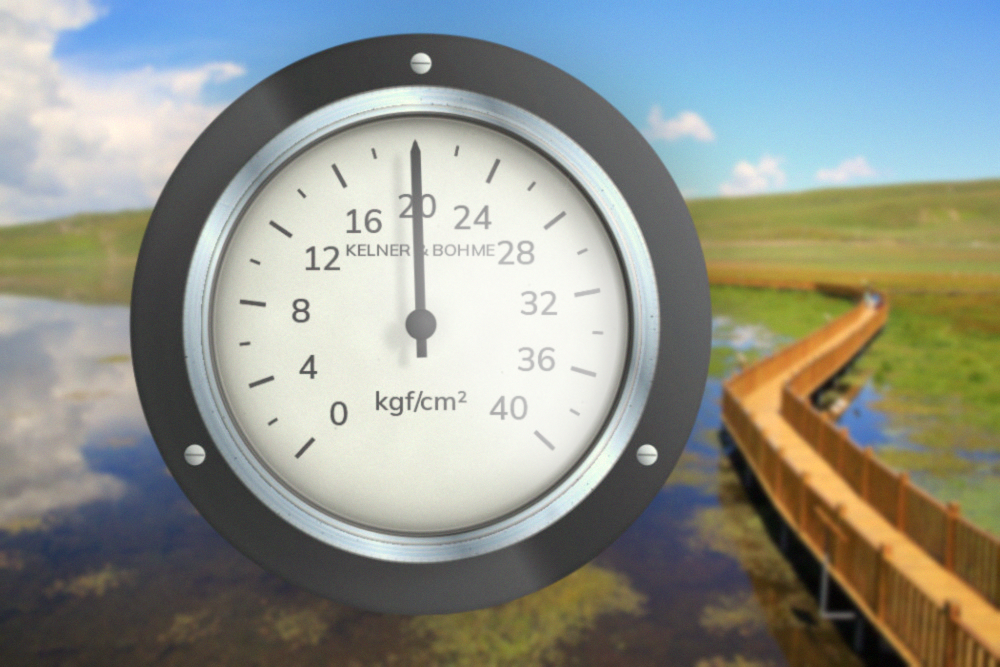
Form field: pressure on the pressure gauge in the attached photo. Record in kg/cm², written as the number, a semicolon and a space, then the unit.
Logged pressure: 20; kg/cm²
